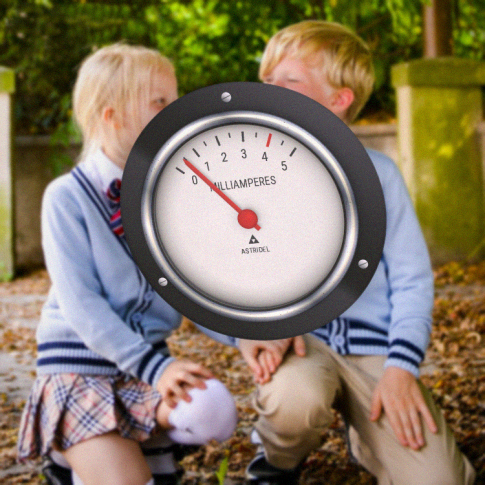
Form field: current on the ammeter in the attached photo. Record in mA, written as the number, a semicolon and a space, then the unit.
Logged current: 0.5; mA
